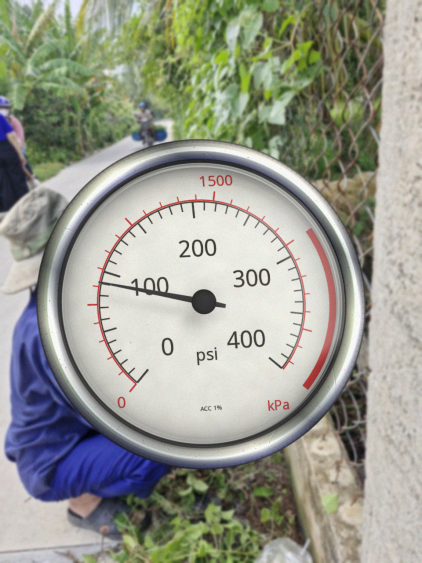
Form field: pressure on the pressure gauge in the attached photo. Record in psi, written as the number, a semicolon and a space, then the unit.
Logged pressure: 90; psi
